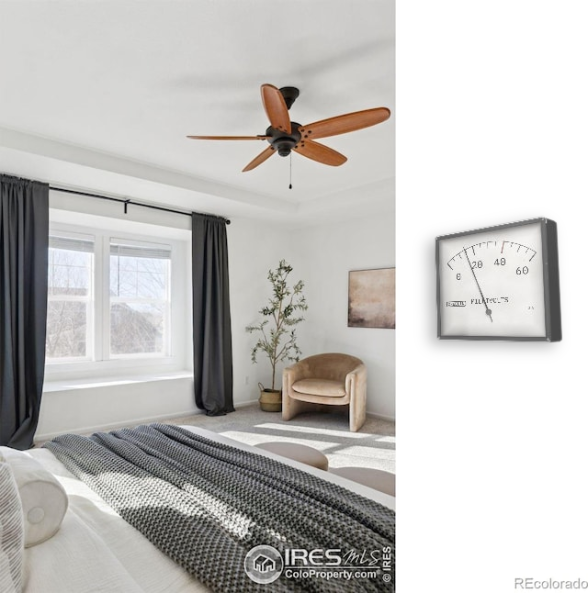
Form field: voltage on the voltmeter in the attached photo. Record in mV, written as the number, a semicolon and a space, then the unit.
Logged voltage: 15; mV
